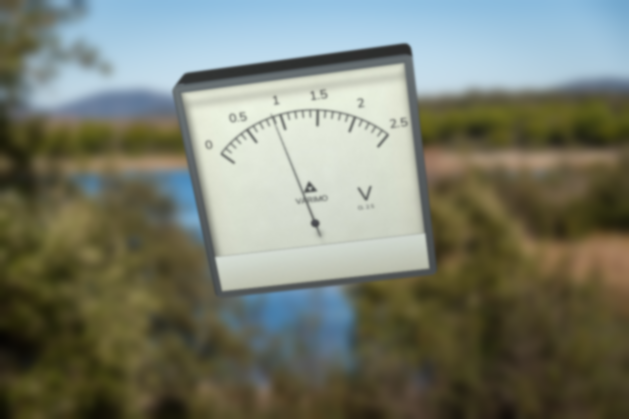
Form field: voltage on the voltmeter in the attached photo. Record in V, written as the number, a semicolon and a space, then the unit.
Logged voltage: 0.9; V
